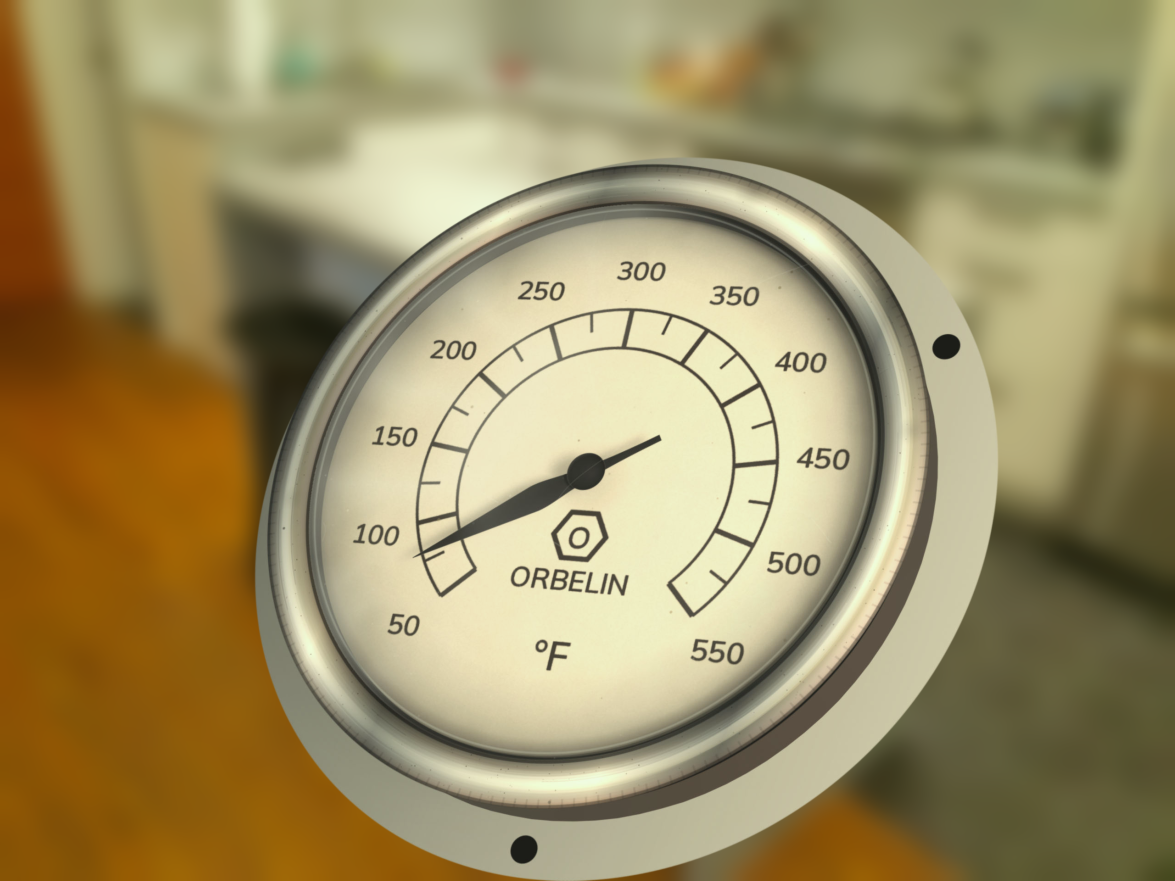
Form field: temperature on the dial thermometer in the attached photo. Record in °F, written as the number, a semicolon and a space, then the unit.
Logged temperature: 75; °F
